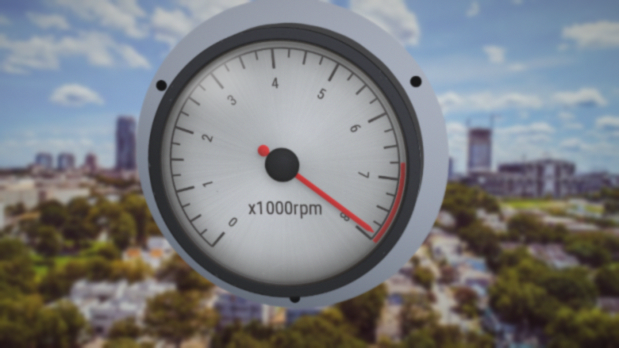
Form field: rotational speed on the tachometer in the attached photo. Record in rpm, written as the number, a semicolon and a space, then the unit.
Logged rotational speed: 7875; rpm
